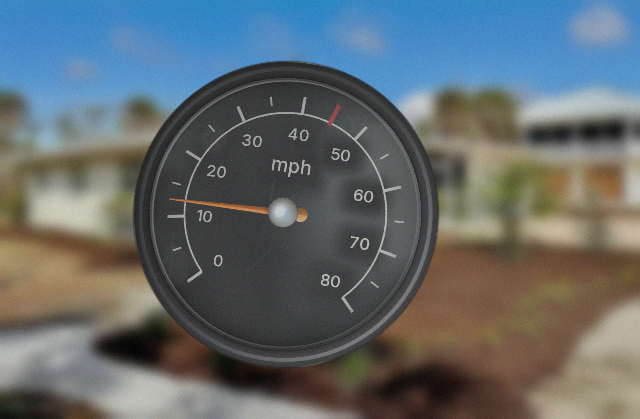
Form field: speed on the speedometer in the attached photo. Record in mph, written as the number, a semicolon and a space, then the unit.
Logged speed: 12.5; mph
